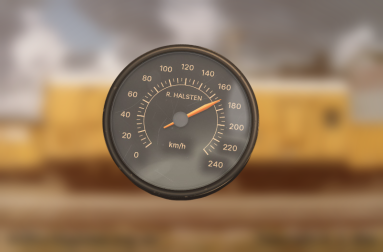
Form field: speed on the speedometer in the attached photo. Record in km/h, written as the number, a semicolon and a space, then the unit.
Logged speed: 170; km/h
